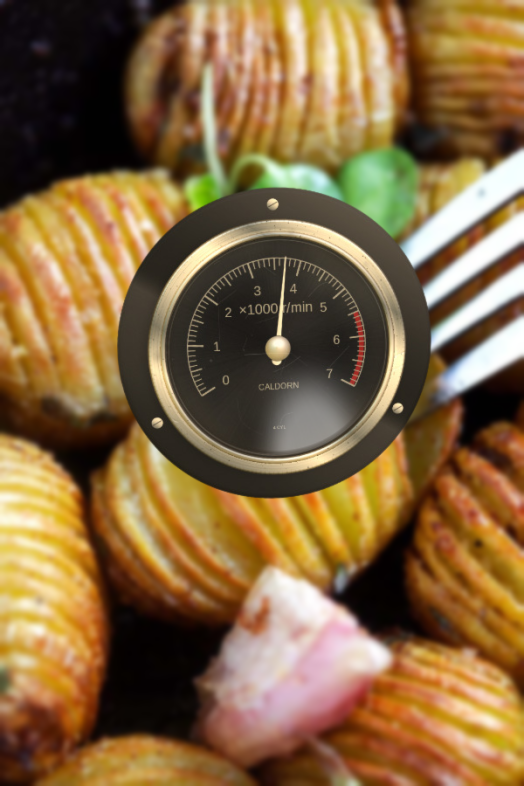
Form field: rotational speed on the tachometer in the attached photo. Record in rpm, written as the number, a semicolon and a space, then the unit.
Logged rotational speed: 3700; rpm
